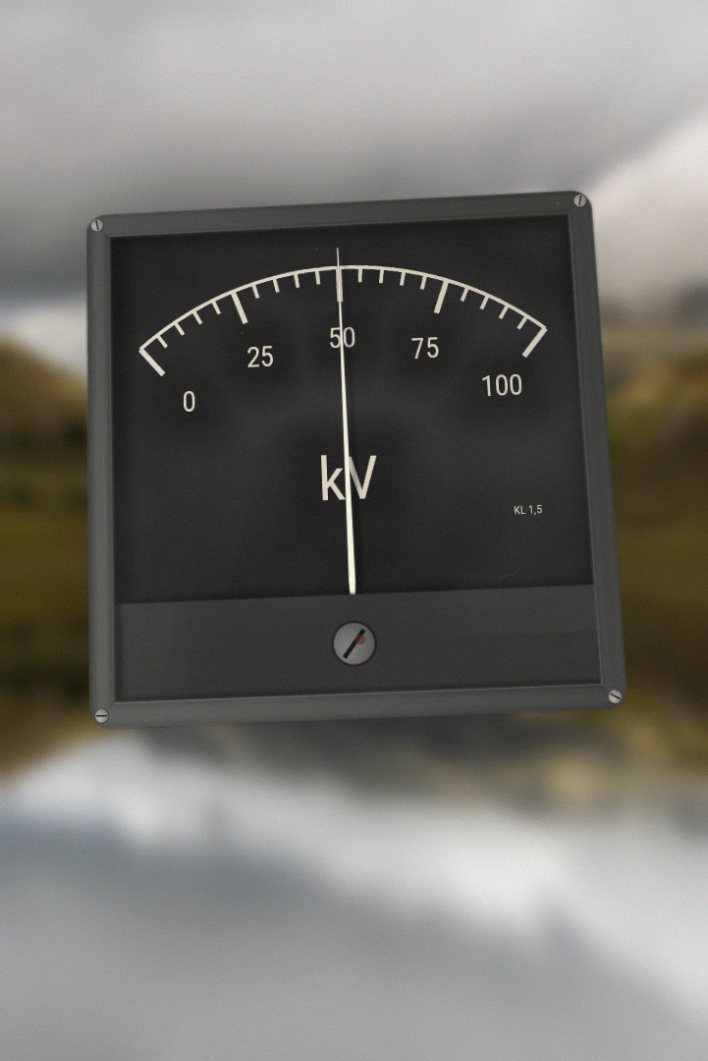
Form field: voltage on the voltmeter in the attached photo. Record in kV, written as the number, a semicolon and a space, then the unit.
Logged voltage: 50; kV
